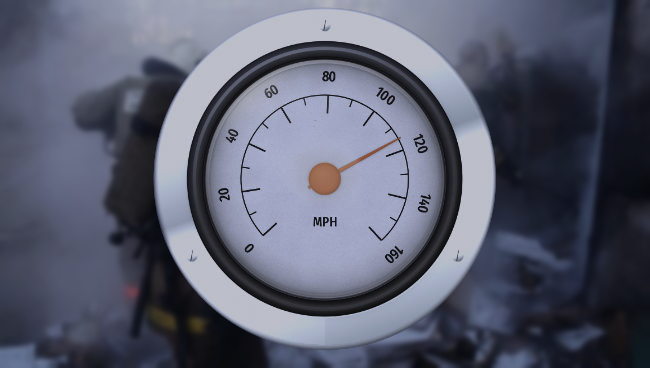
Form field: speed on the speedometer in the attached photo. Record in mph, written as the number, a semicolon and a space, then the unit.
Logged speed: 115; mph
